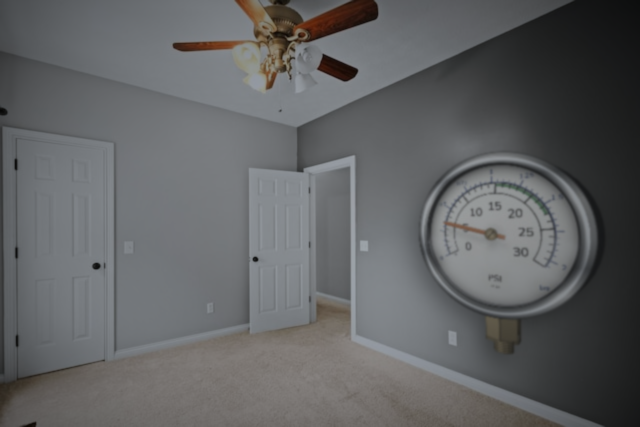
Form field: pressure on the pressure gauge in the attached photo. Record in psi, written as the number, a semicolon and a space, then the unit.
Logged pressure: 5; psi
